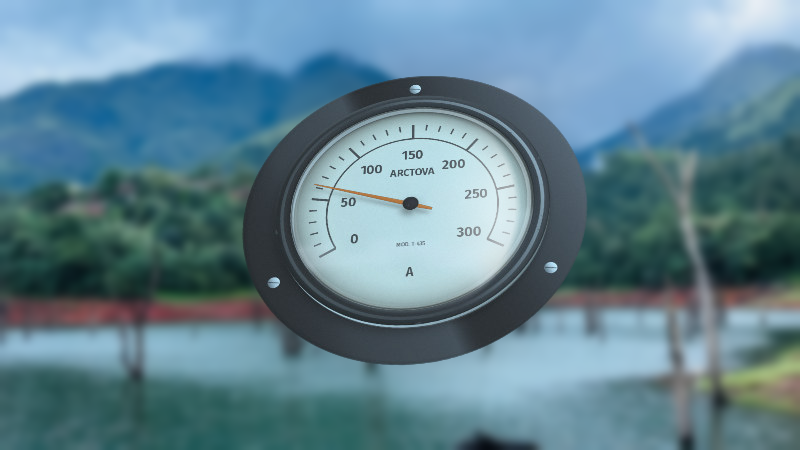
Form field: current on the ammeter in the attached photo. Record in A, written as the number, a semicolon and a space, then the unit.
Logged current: 60; A
